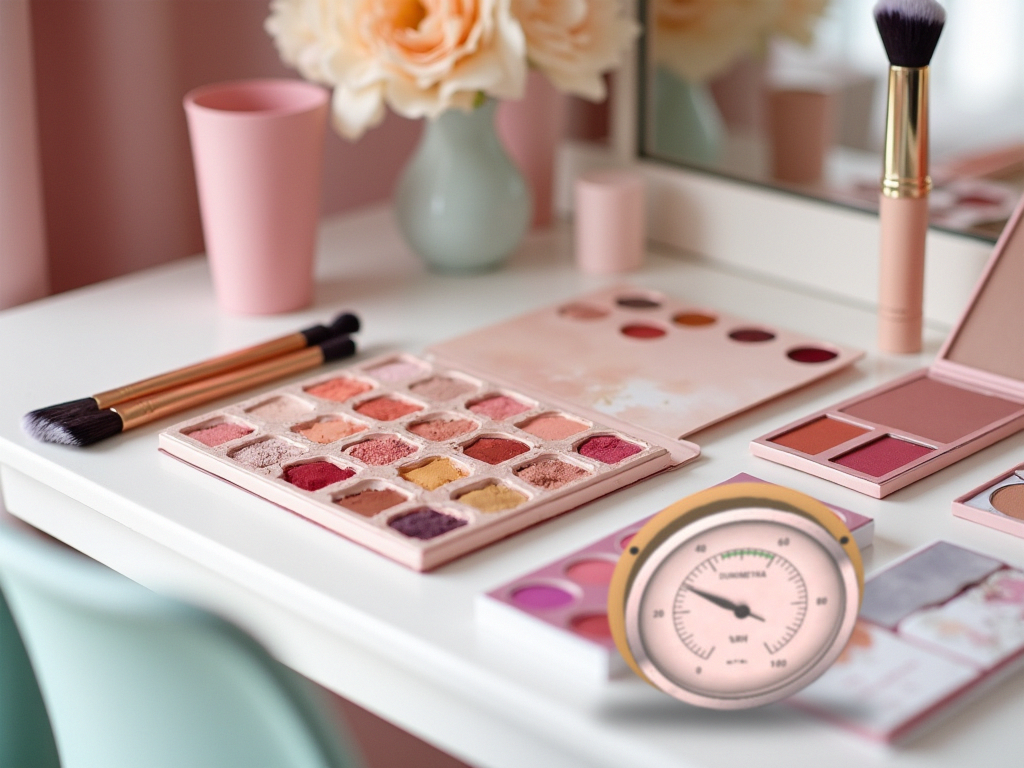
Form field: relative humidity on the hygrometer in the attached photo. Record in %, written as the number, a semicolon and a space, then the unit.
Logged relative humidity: 30; %
